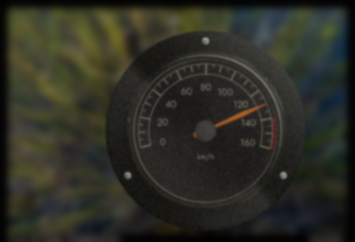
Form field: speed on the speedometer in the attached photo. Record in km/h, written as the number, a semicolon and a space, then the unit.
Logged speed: 130; km/h
